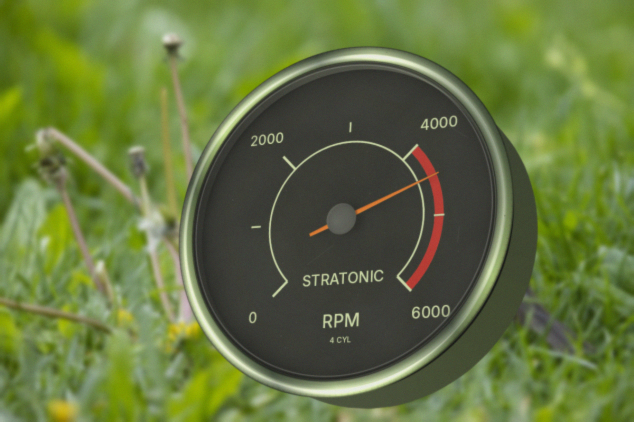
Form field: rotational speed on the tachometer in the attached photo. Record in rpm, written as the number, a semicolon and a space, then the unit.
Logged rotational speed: 4500; rpm
